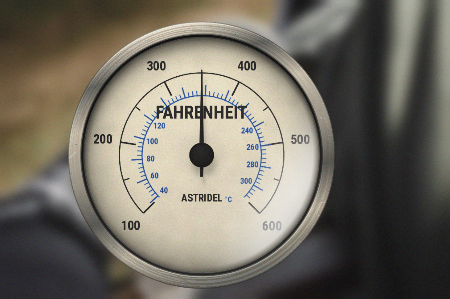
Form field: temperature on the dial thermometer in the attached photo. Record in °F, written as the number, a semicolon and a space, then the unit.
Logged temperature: 350; °F
